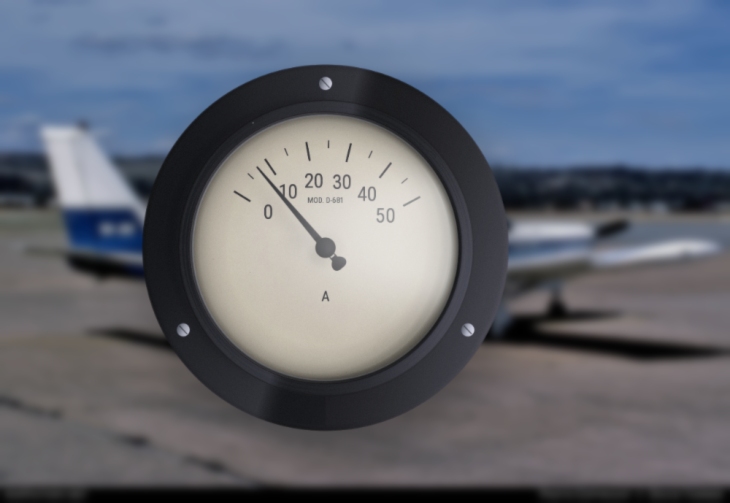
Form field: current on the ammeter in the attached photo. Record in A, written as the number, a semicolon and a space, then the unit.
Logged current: 7.5; A
